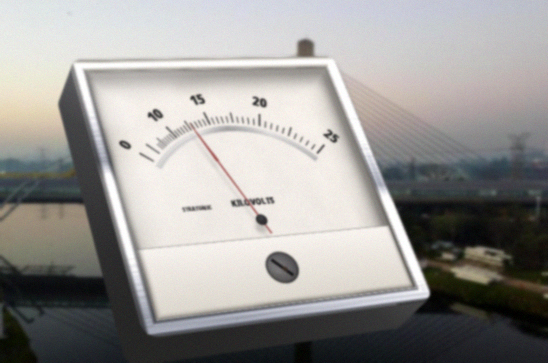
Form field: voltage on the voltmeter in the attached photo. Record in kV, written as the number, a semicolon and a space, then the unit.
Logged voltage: 12.5; kV
